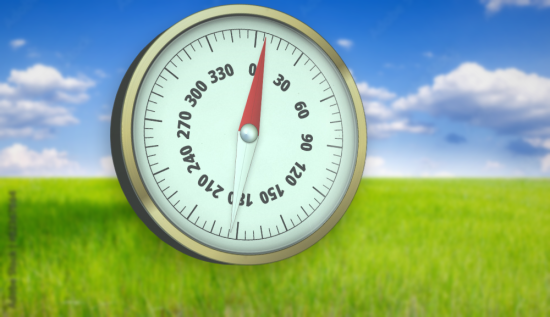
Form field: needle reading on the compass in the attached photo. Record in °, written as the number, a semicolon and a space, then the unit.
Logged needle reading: 5; °
